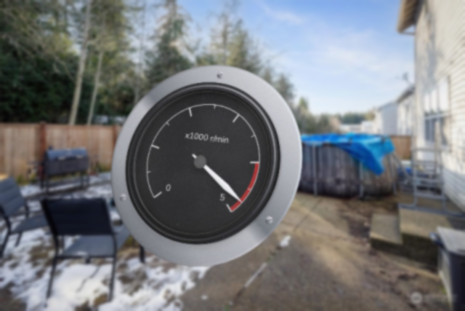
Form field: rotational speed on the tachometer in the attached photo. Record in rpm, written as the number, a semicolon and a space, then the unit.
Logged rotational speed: 4750; rpm
